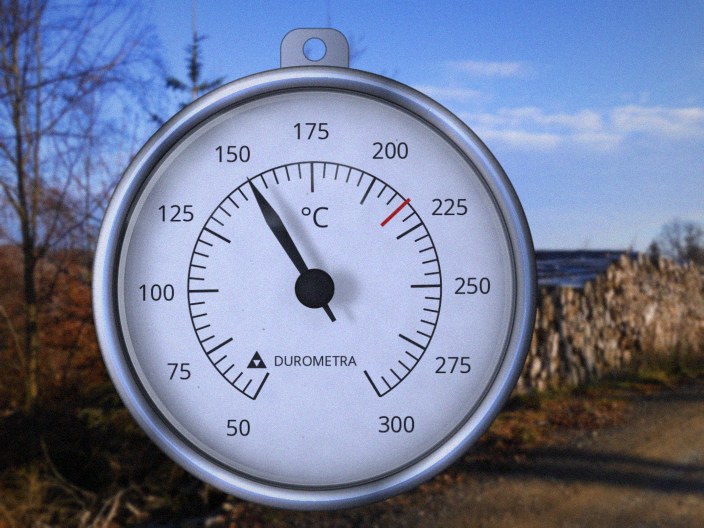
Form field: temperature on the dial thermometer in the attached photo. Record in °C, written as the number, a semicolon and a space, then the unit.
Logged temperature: 150; °C
